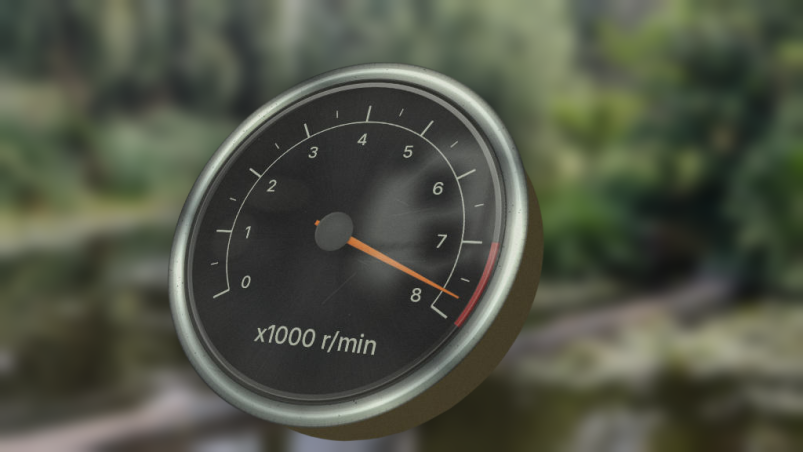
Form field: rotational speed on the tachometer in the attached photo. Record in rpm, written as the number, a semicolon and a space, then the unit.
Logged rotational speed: 7750; rpm
